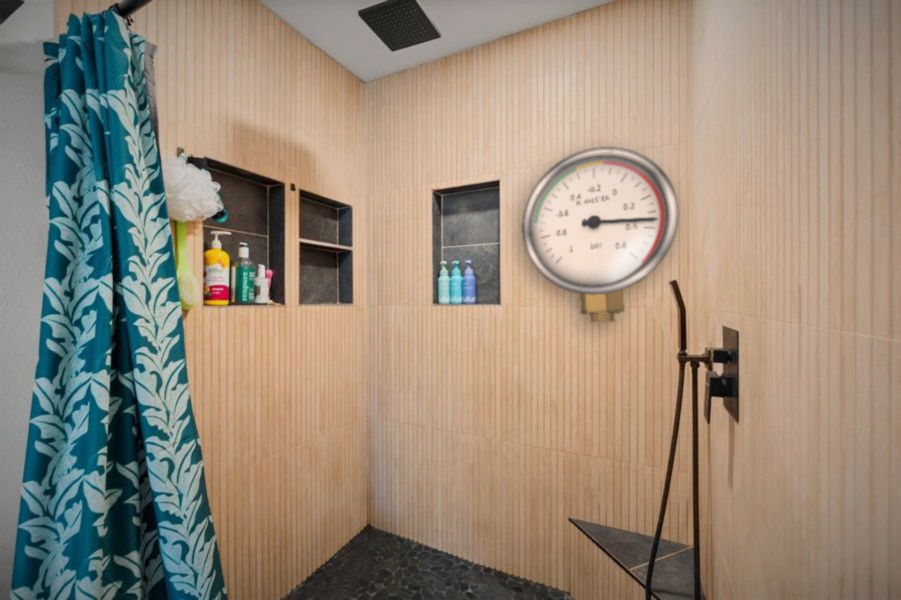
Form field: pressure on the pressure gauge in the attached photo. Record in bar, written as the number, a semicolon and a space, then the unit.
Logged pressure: 0.35; bar
